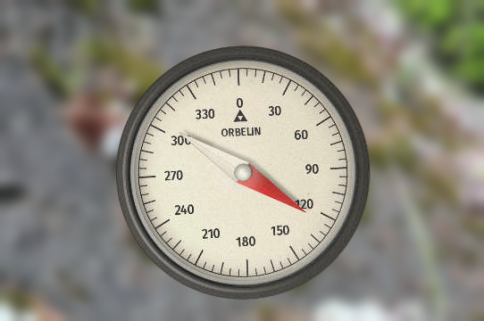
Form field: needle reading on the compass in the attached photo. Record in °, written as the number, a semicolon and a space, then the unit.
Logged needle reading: 125; °
